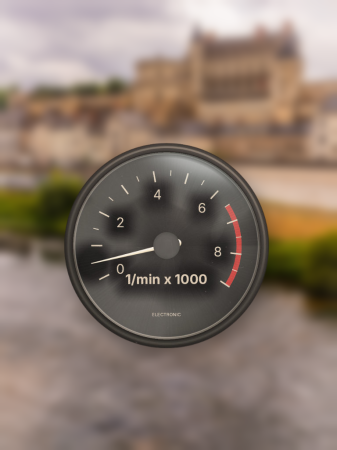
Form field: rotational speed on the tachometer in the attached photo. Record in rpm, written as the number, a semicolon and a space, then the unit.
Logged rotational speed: 500; rpm
